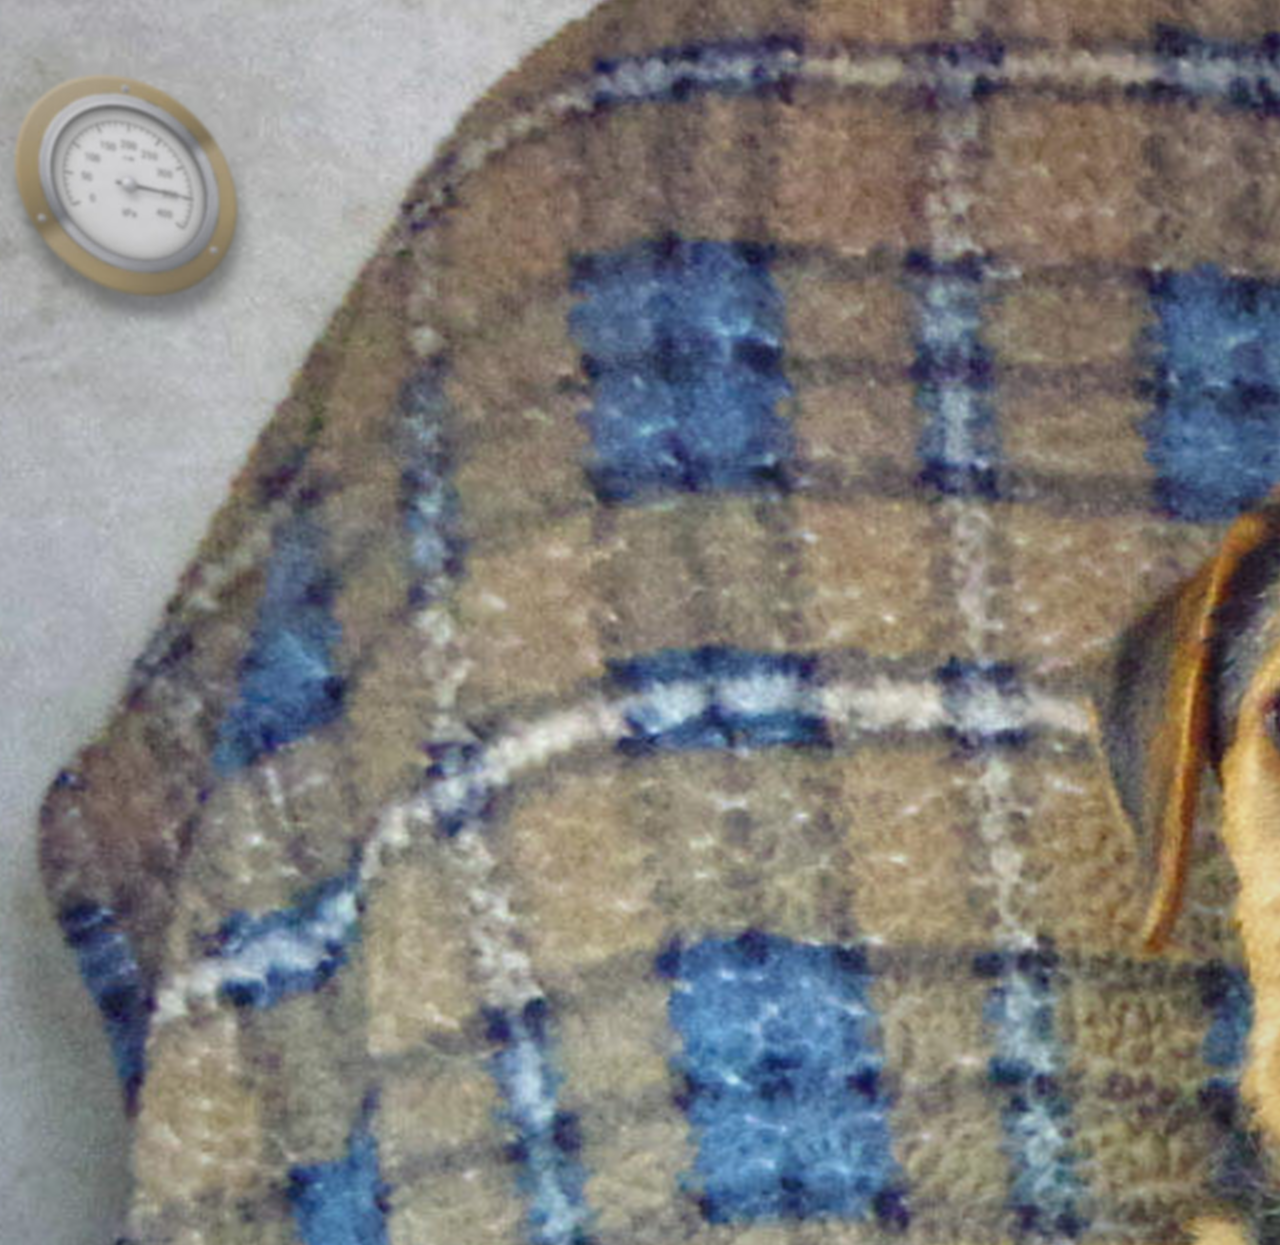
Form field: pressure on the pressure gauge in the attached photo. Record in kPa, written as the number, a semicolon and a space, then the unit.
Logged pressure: 350; kPa
